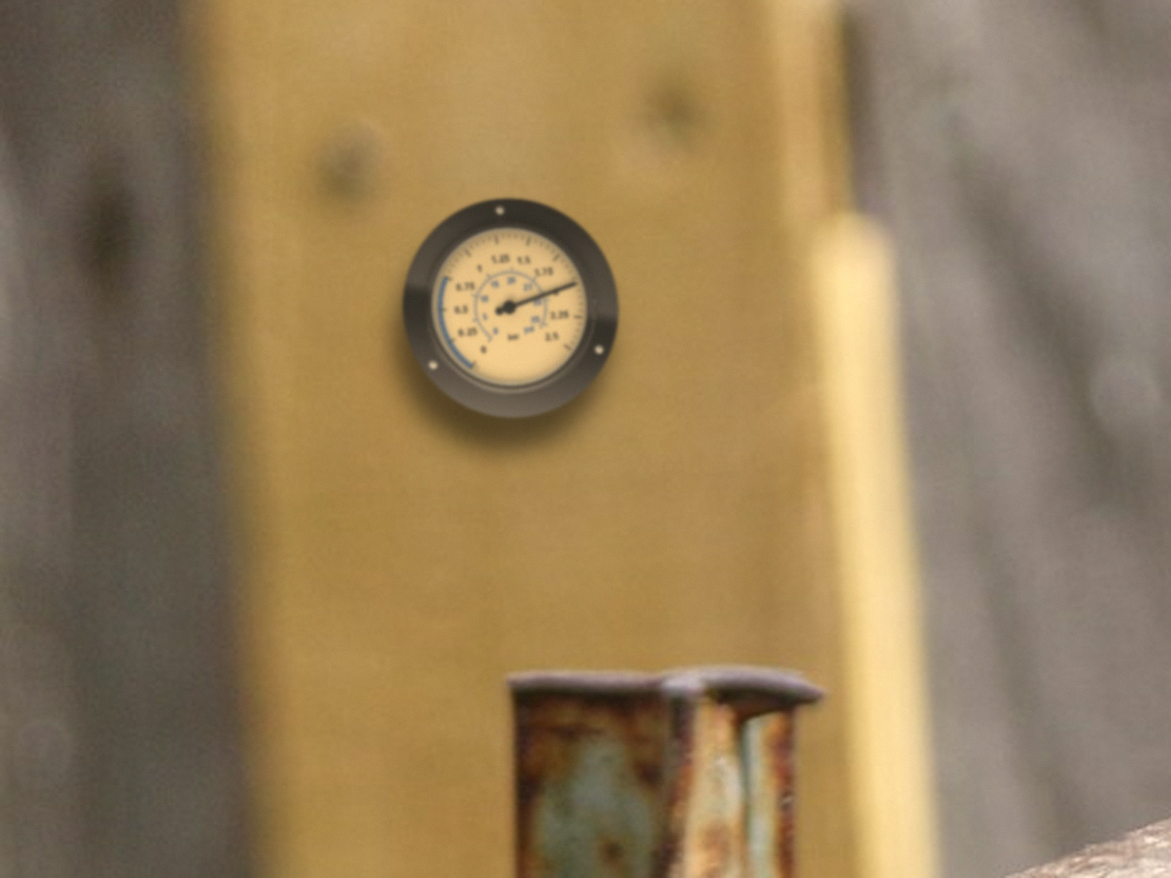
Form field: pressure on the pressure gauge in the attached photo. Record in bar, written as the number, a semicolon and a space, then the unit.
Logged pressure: 2; bar
